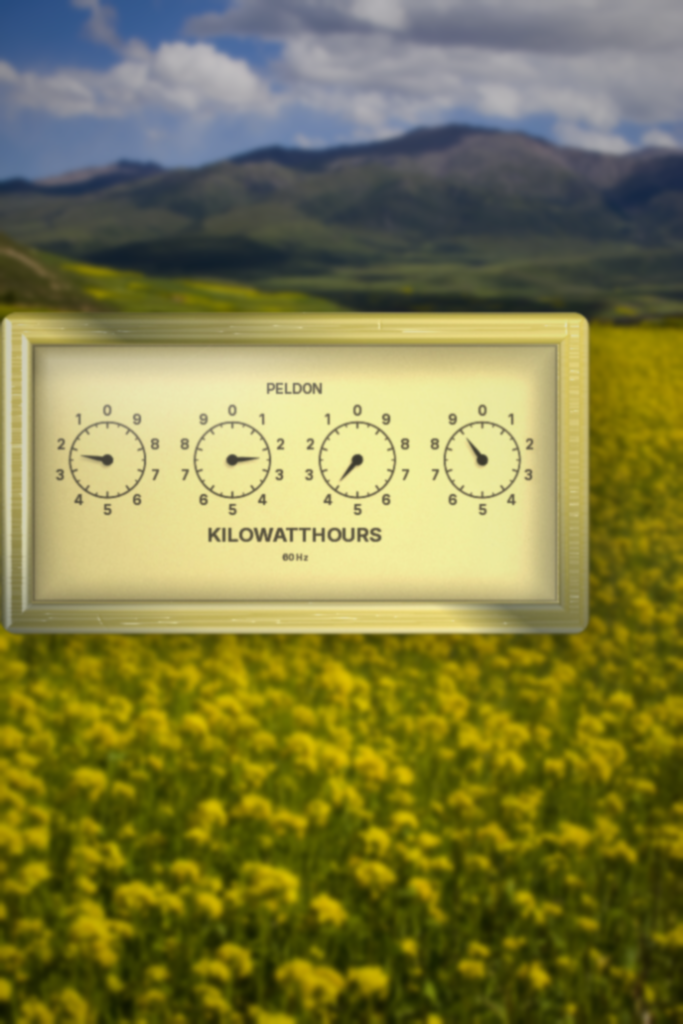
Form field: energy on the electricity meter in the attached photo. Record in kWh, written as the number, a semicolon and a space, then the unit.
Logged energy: 2239; kWh
